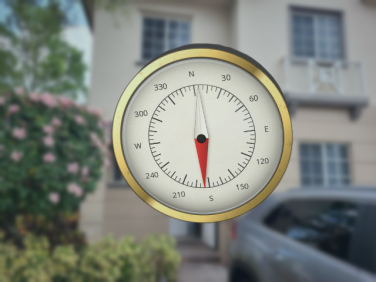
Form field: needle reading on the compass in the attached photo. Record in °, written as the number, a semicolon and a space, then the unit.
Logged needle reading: 185; °
